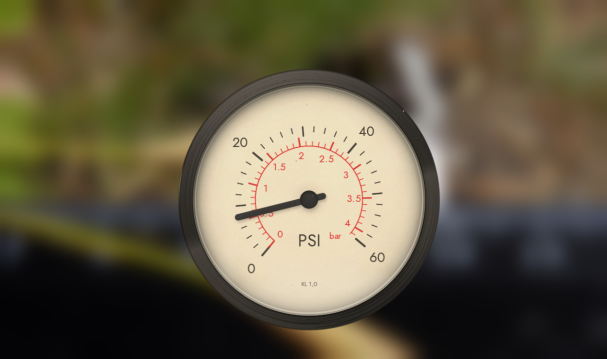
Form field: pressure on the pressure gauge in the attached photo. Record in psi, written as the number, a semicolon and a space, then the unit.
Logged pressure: 8; psi
